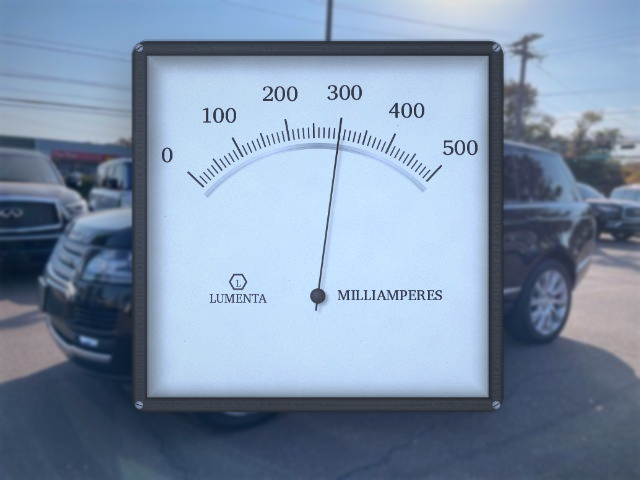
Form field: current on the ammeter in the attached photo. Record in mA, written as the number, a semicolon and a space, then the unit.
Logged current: 300; mA
